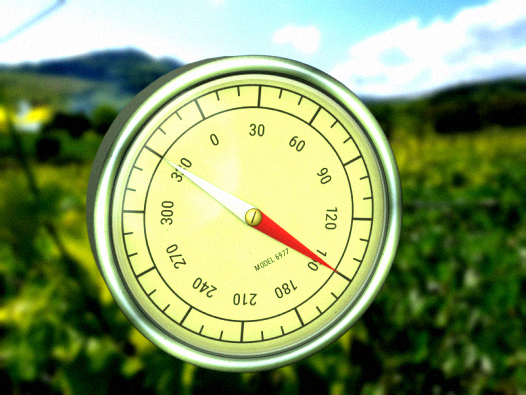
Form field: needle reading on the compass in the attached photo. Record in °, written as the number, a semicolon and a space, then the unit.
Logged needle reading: 150; °
